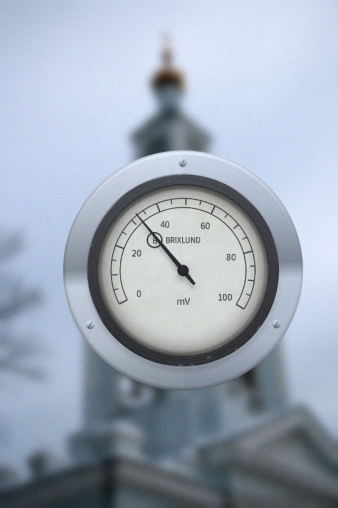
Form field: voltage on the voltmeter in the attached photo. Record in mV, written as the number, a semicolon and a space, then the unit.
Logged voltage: 32.5; mV
